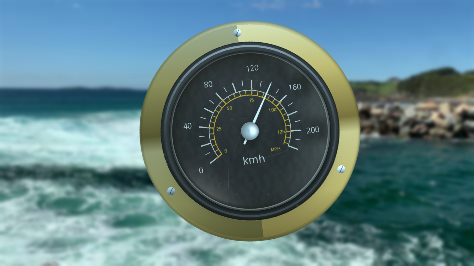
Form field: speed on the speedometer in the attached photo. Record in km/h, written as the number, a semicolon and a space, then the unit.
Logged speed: 140; km/h
